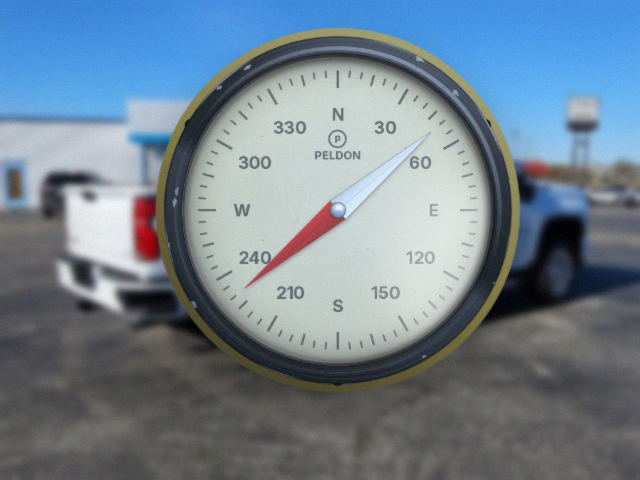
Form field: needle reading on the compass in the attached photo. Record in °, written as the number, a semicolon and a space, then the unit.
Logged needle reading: 230; °
